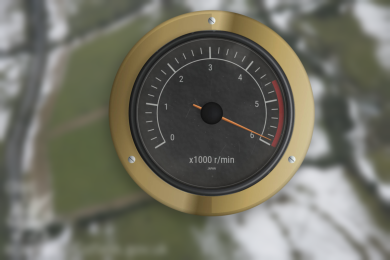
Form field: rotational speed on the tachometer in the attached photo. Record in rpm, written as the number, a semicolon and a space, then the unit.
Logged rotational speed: 5900; rpm
